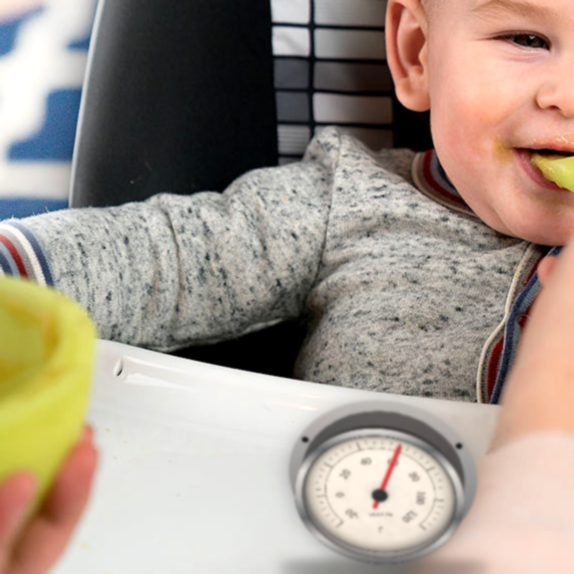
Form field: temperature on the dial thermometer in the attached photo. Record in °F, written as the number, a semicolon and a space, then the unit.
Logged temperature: 60; °F
